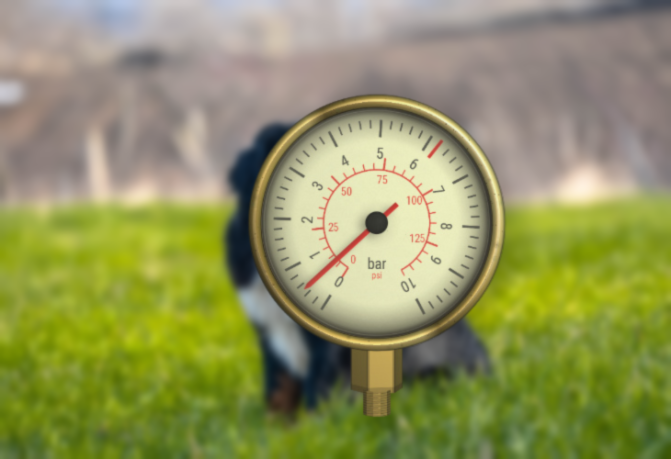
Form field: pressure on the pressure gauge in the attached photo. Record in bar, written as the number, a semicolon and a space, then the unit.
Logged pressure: 0.5; bar
